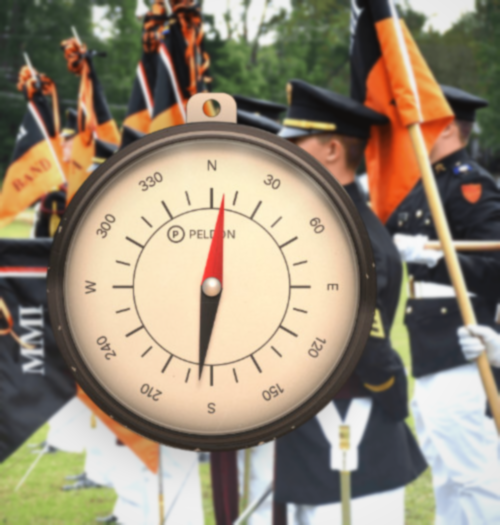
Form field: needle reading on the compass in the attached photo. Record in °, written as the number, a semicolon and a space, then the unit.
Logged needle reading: 7.5; °
